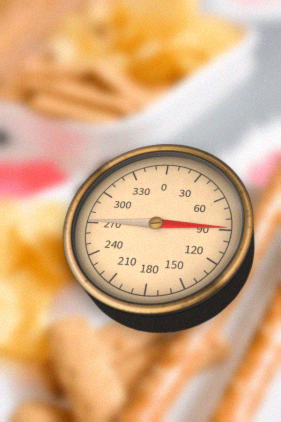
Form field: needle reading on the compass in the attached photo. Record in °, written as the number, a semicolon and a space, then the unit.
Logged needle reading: 90; °
